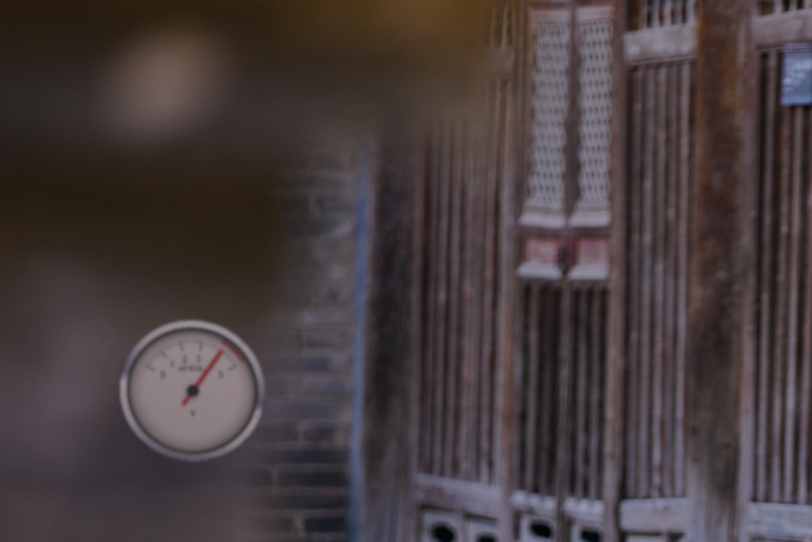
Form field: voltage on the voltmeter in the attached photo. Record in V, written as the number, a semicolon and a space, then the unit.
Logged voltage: 4; V
